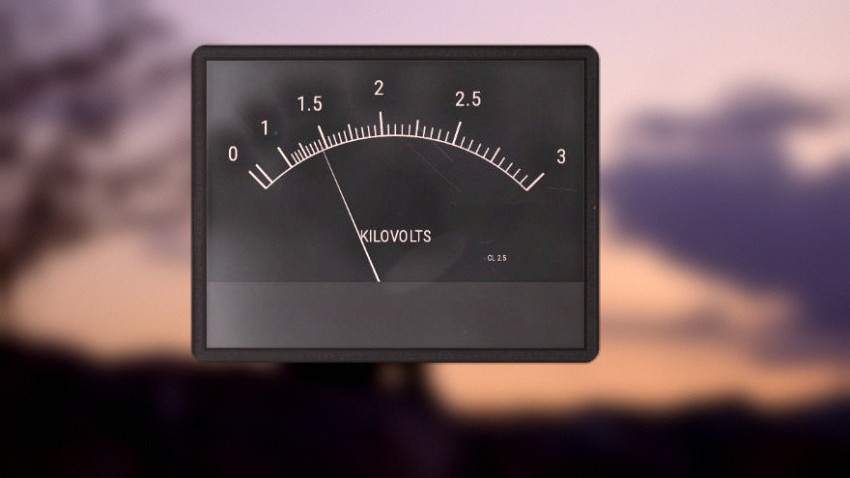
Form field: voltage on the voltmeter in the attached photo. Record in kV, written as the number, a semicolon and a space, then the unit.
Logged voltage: 1.45; kV
